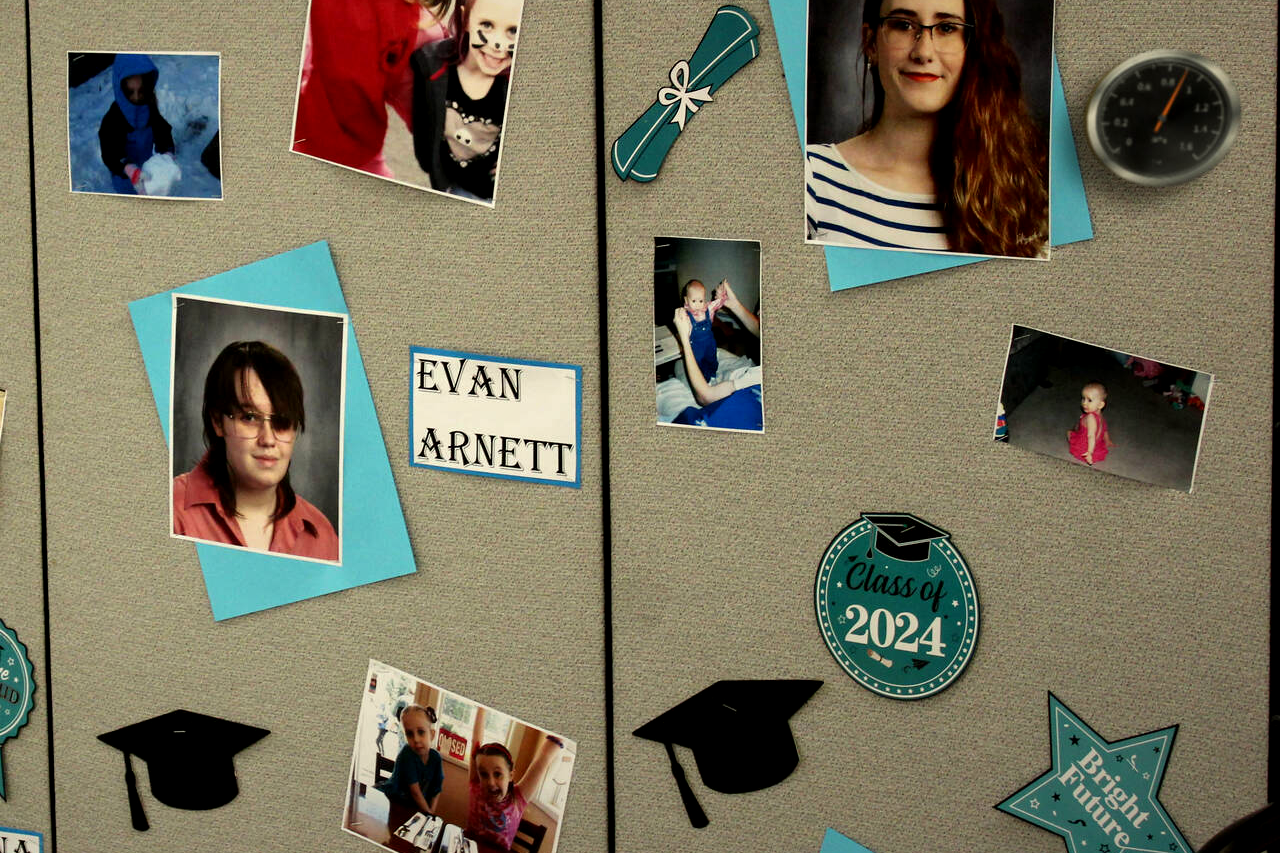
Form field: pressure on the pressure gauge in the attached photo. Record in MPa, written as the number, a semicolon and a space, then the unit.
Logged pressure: 0.9; MPa
